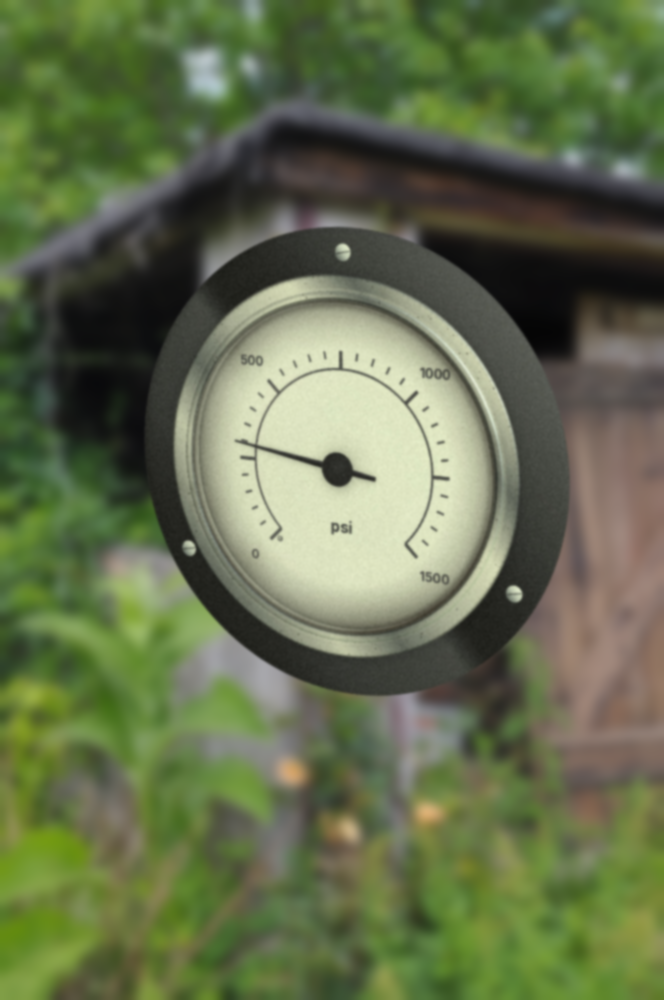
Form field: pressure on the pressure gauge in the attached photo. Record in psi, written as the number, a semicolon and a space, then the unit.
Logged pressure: 300; psi
